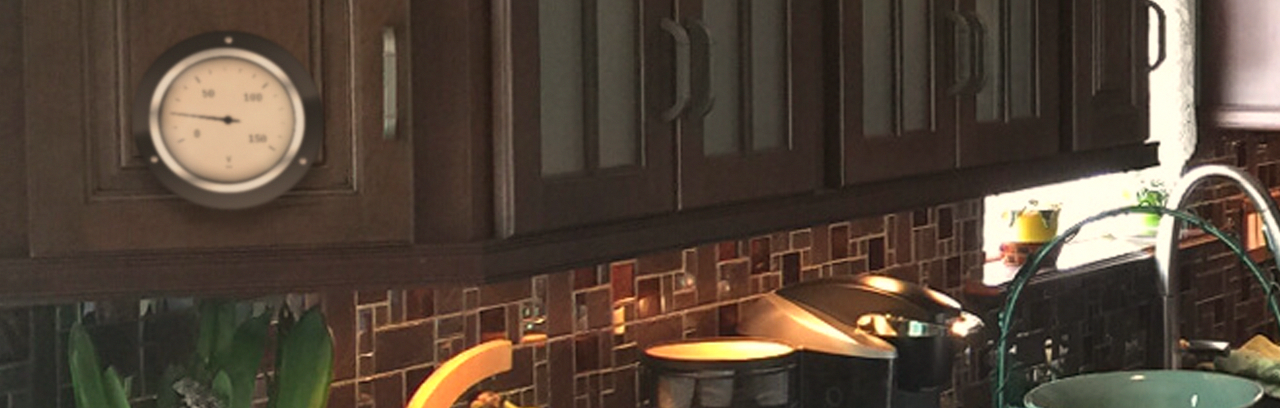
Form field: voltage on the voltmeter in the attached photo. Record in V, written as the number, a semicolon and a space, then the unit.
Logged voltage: 20; V
